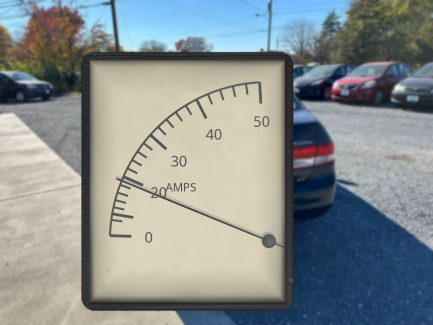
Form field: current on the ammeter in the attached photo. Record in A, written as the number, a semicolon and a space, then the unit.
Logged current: 19; A
